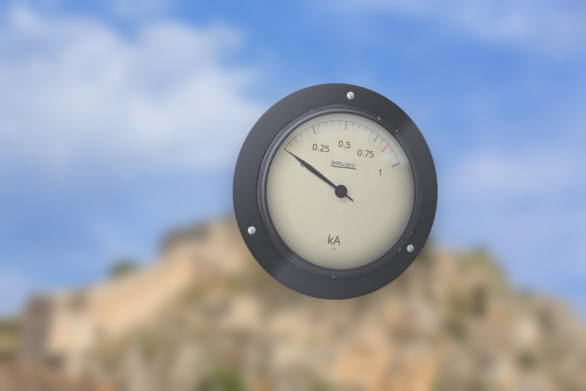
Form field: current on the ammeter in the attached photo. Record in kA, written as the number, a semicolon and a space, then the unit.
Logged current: 0; kA
